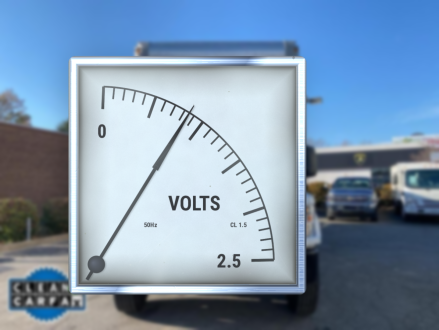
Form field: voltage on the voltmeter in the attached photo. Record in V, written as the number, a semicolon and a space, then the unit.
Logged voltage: 0.85; V
